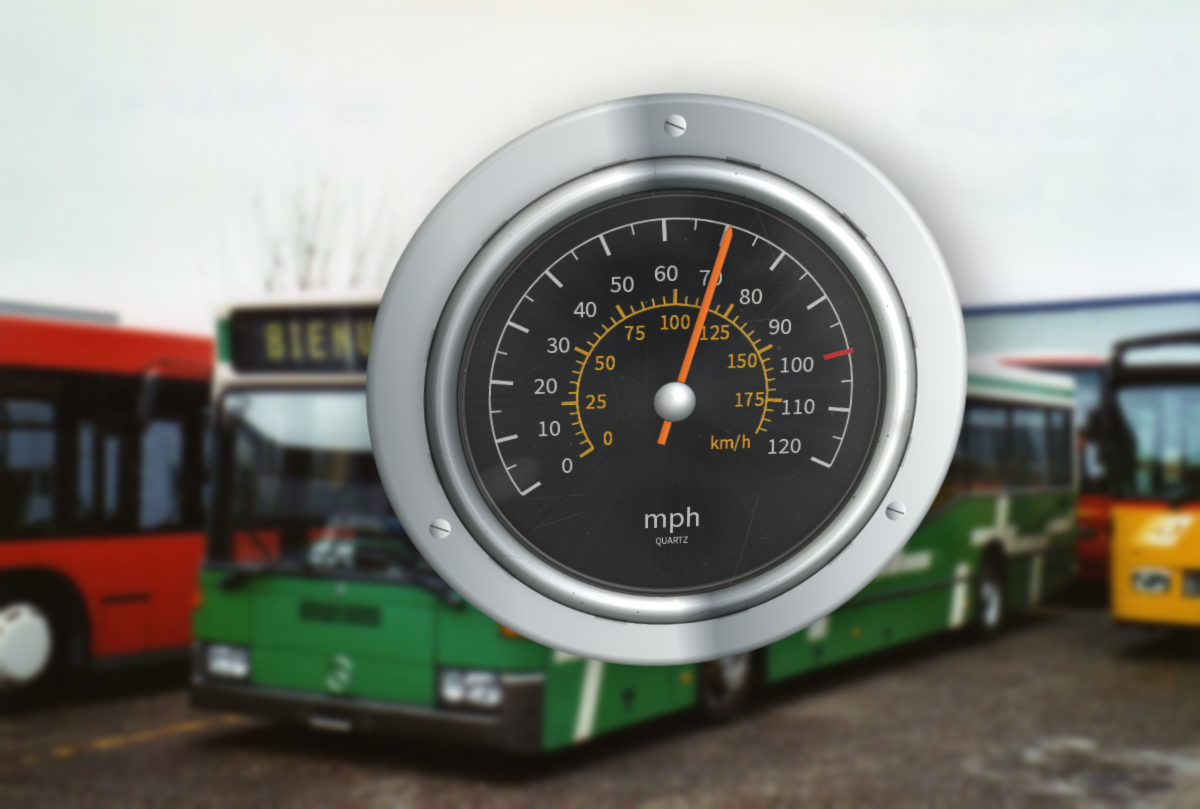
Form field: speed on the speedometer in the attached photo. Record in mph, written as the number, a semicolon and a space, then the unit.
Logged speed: 70; mph
